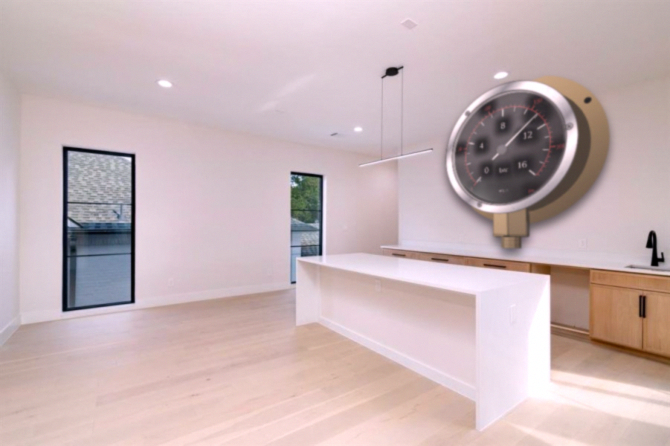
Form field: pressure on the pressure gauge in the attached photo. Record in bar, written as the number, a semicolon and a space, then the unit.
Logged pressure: 11; bar
